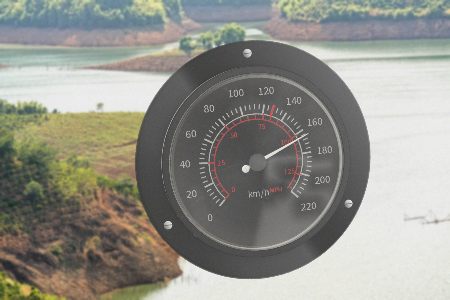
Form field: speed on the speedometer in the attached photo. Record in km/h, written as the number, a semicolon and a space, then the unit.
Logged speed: 164; km/h
